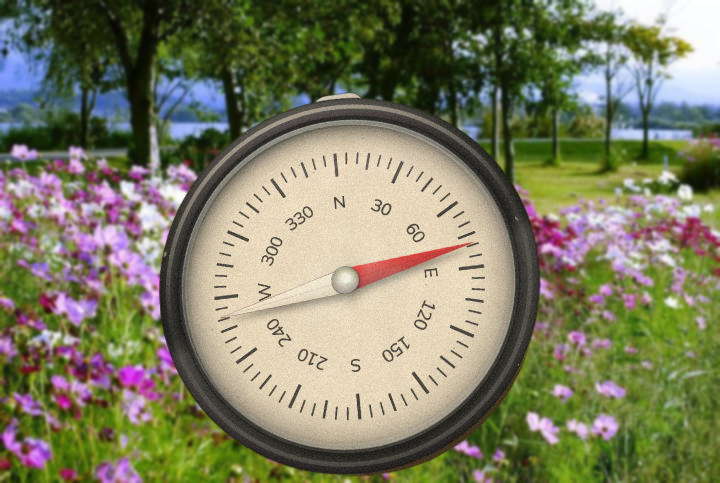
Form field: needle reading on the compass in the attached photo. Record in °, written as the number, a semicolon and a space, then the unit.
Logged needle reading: 80; °
